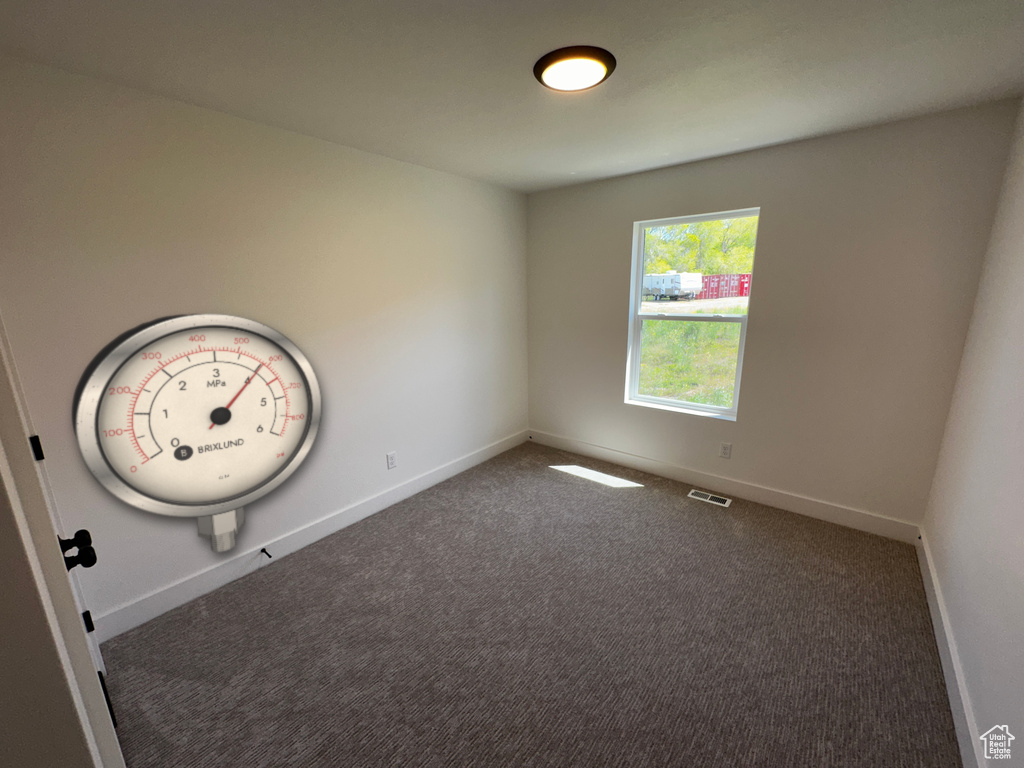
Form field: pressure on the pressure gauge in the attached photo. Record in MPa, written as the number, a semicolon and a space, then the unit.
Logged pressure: 4; MPa
